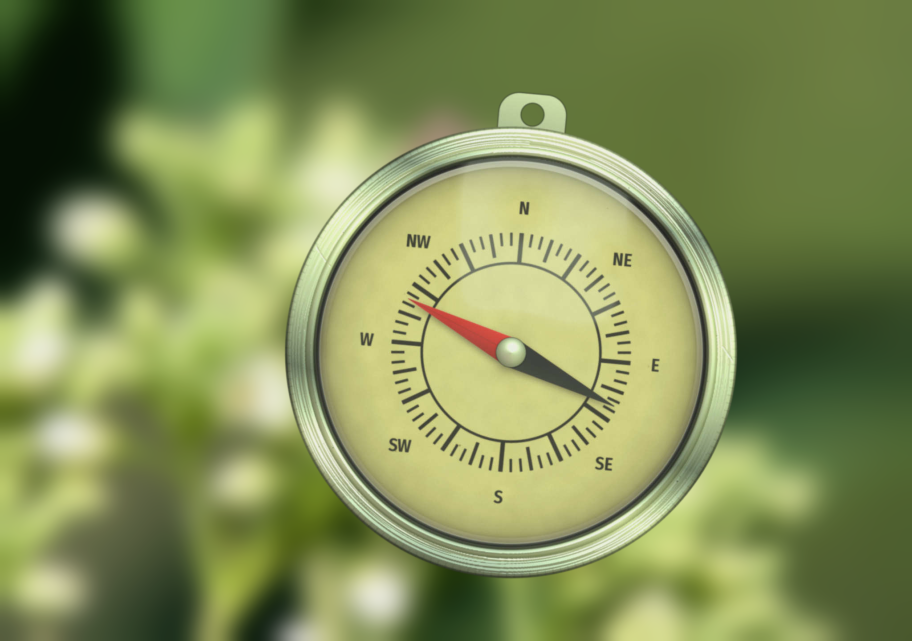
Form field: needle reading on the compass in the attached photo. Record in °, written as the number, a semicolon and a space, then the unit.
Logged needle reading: 292.5; °
